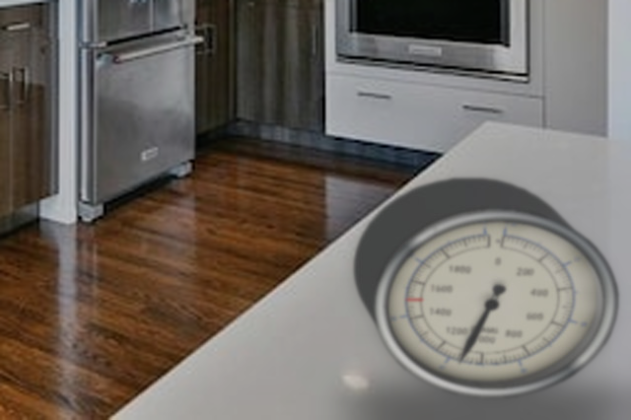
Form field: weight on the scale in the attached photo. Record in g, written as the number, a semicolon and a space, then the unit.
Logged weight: 1100; g
